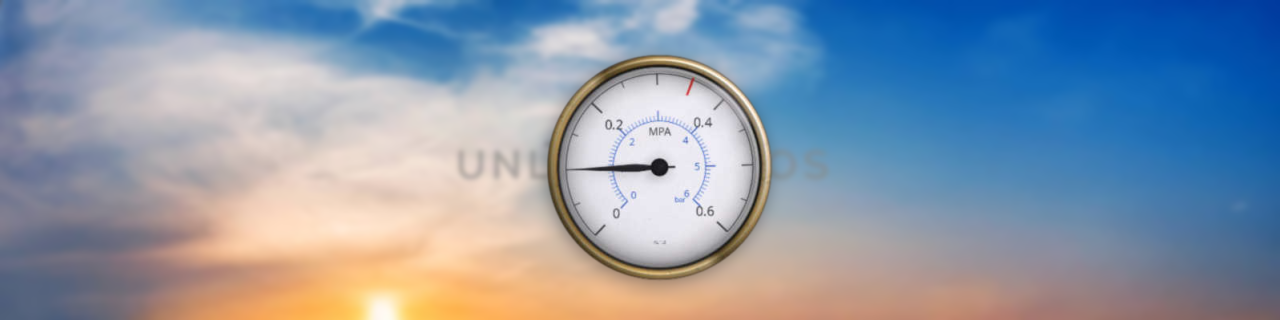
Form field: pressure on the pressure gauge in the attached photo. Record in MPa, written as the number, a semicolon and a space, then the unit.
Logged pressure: 0.1; MPa
